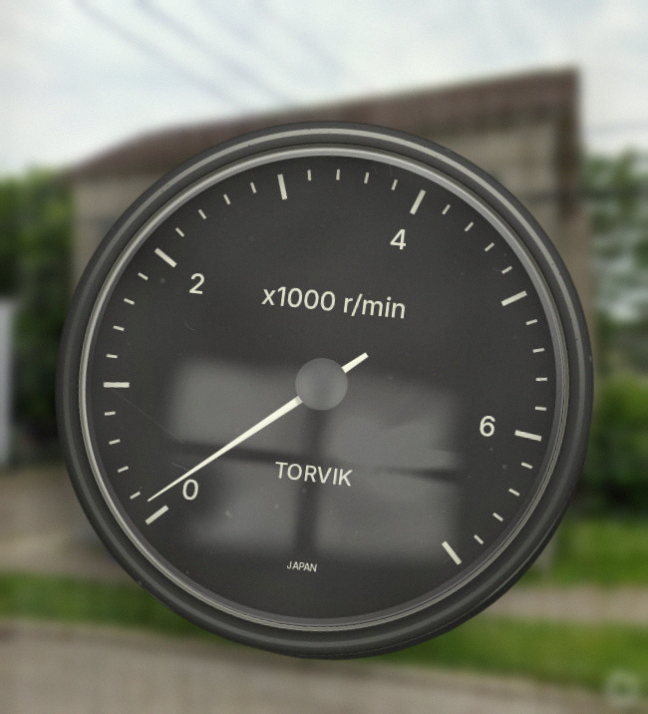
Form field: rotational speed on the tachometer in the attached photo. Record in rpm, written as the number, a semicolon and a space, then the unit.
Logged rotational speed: 100; rpm
